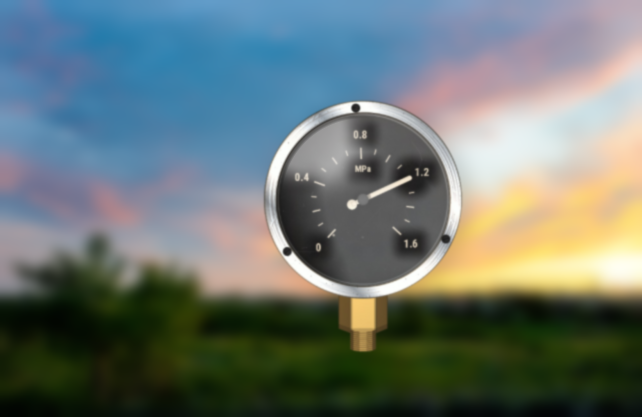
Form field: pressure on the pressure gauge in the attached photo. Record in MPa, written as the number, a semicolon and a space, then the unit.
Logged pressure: 1.2; MPa
